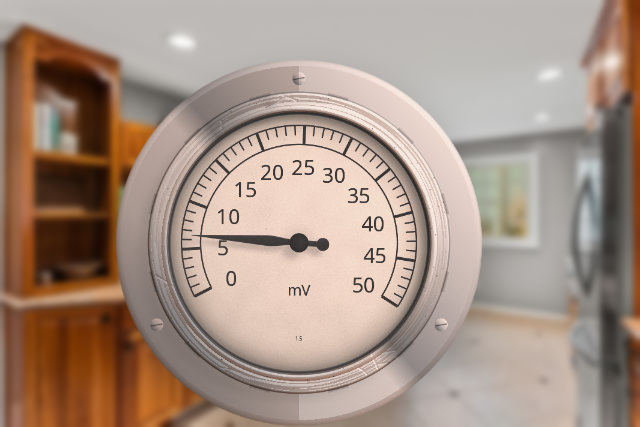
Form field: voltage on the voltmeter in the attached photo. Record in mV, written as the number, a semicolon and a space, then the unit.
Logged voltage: 6.5; mV
